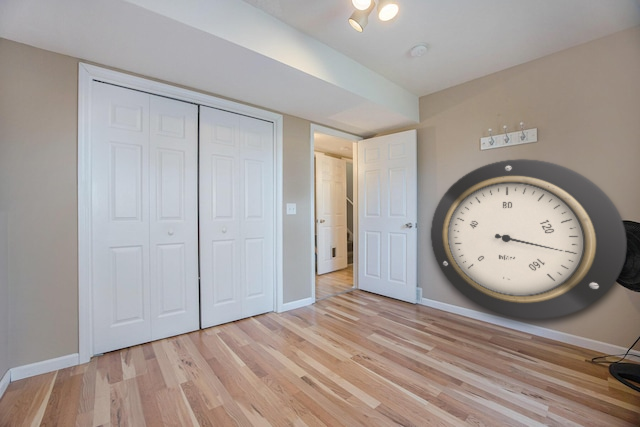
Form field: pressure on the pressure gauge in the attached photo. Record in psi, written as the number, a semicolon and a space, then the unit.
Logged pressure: 140; psi
